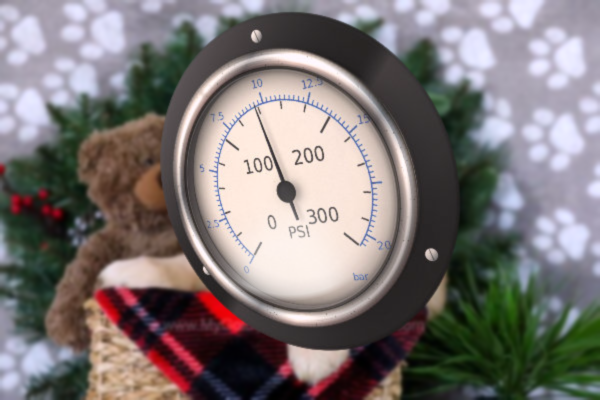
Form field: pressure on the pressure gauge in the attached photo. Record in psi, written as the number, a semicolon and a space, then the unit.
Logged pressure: 140; psi
